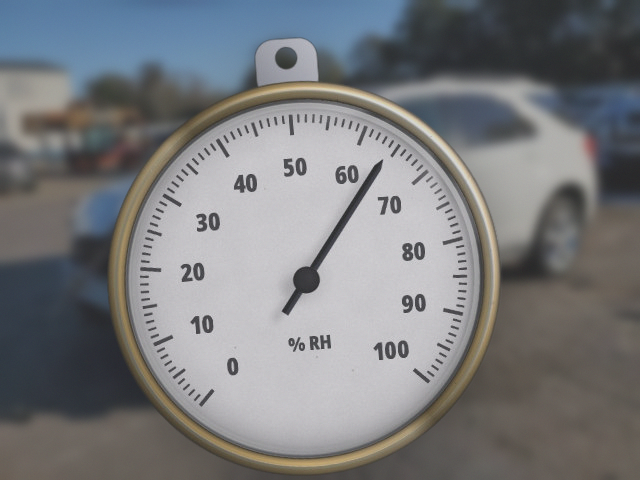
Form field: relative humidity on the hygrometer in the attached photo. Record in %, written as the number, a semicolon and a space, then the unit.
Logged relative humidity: 64; %
